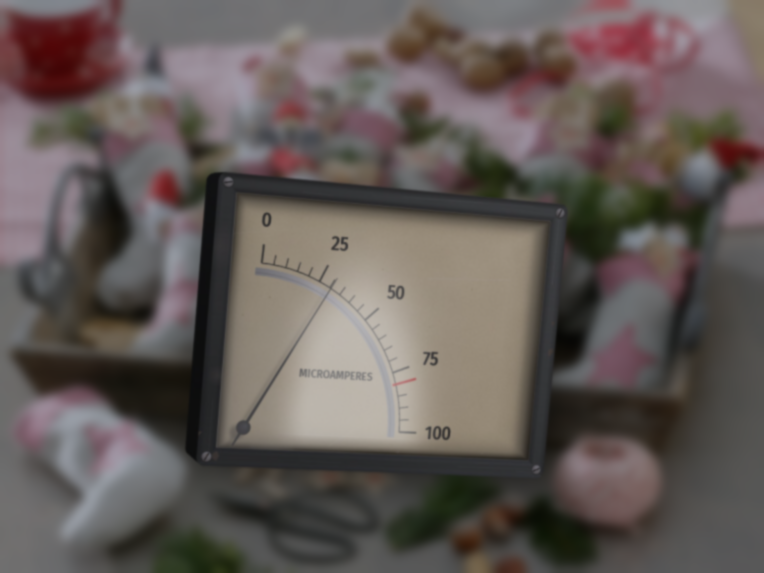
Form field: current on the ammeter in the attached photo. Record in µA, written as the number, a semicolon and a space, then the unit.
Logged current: 30; µA
